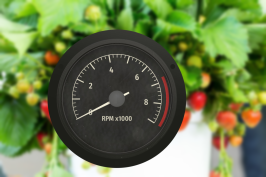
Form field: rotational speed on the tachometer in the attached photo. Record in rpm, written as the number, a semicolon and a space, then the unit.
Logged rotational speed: 0; rpm
